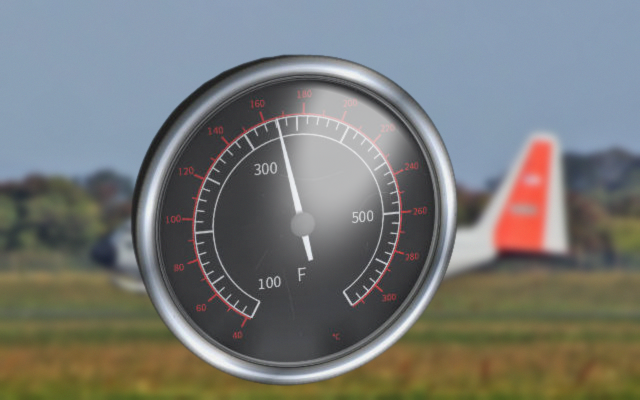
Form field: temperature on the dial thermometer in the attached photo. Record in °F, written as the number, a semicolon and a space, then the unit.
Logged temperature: 330; °F
